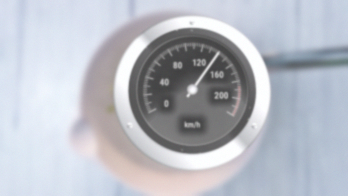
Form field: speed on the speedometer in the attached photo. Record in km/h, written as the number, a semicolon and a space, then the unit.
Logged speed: 140; km/h
